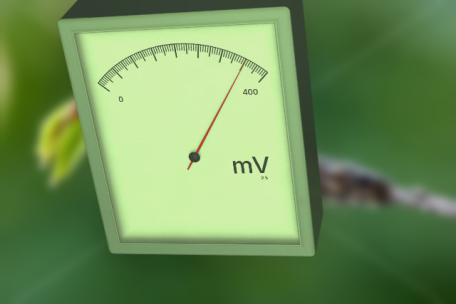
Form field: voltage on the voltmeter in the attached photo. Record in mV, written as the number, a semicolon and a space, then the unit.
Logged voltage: 350; mV
